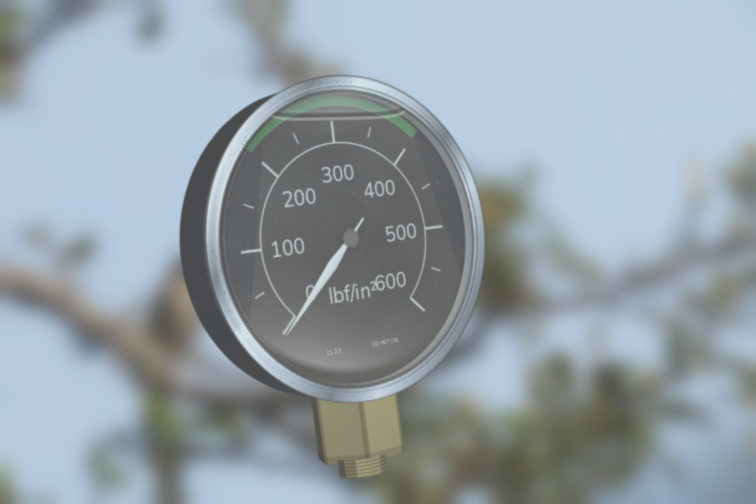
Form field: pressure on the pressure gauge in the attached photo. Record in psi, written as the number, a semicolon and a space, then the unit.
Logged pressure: 0; psi
